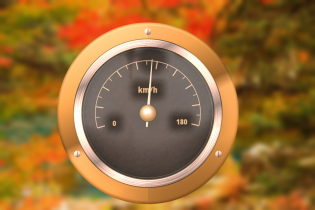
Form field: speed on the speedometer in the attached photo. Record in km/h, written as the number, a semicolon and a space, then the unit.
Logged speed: 95; km/h
